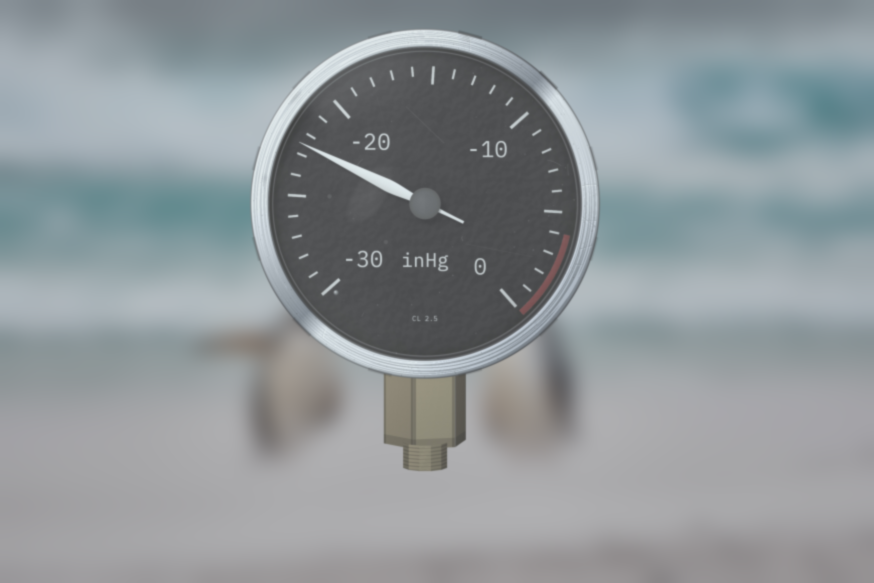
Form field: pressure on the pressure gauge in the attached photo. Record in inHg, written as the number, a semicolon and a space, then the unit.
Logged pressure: -22.5; inHg
